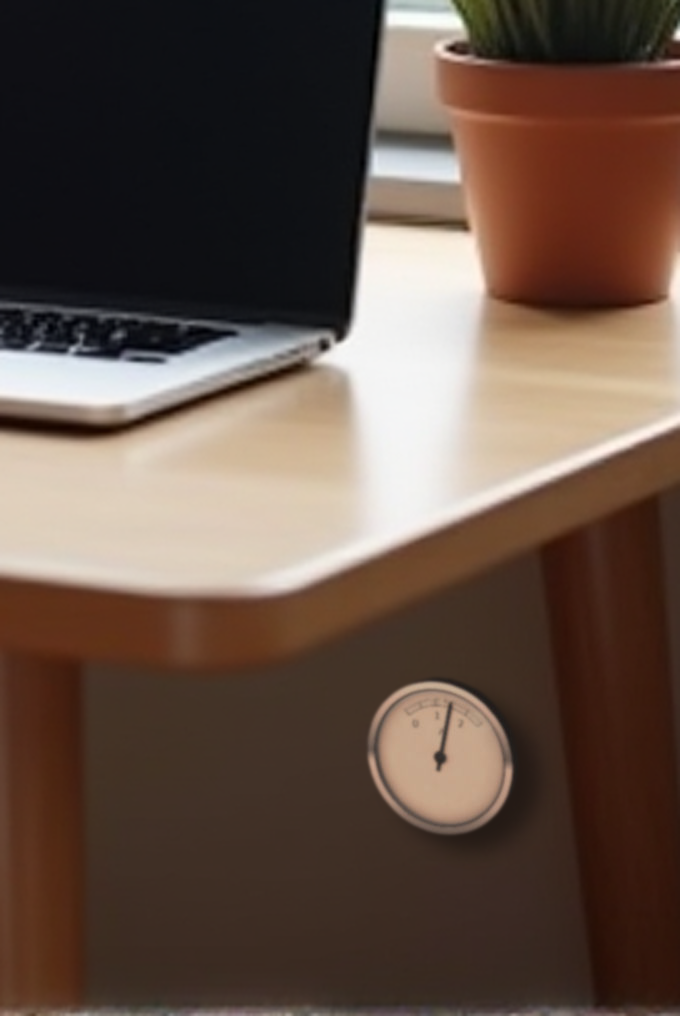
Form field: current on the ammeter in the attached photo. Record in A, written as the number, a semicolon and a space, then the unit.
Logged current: 1.5; A
